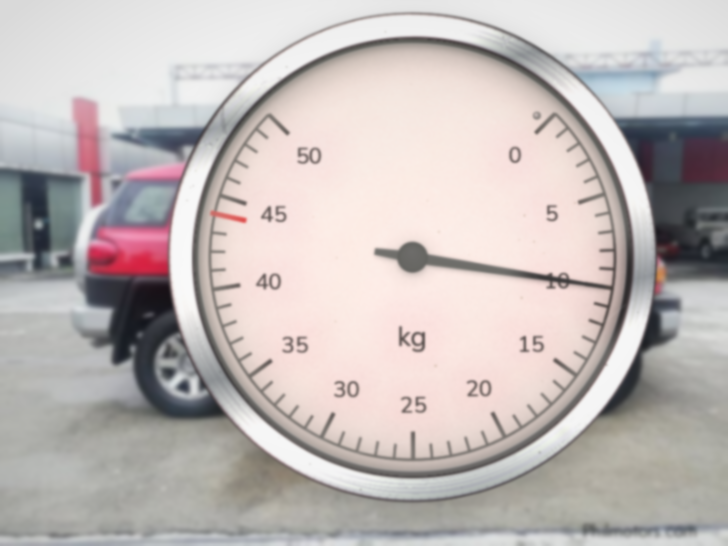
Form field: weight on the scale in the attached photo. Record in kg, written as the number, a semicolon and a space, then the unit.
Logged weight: 10; kg
